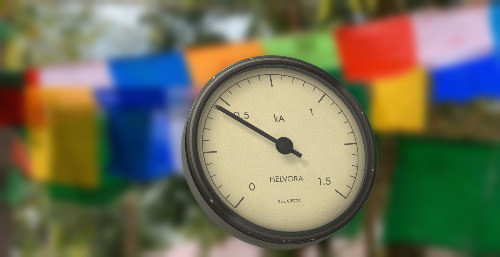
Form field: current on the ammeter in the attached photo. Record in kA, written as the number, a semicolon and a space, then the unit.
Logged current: 0.45; kA
